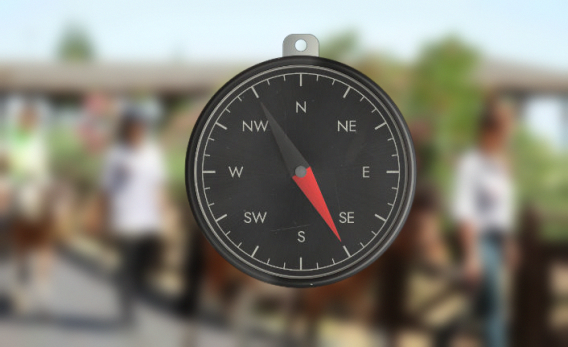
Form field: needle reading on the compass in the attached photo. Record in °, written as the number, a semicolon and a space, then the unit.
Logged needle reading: 150; °
